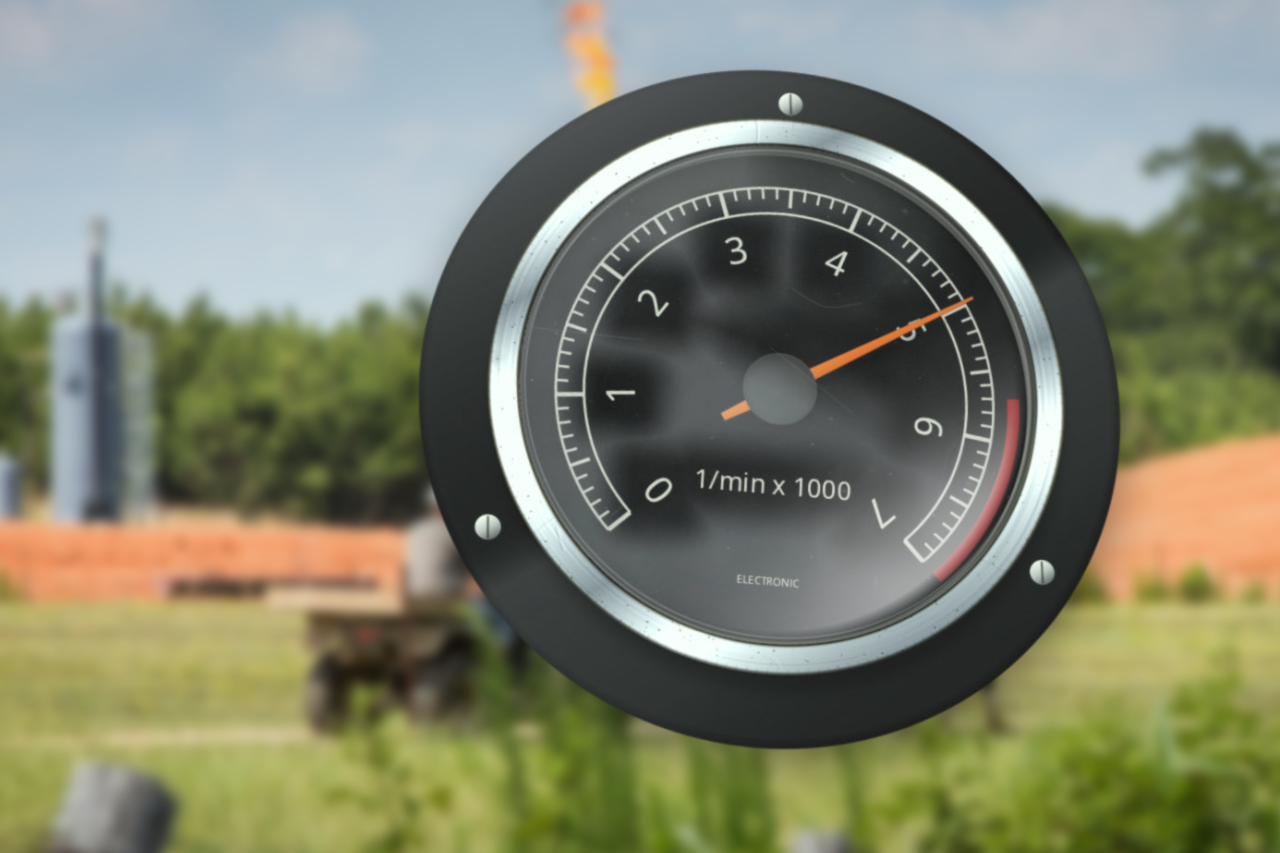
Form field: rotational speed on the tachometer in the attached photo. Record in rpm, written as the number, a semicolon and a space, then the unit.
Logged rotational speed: 5000; rpm
